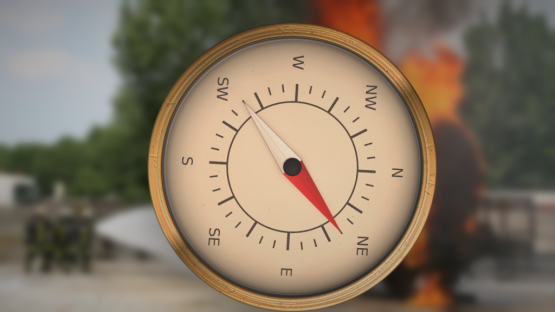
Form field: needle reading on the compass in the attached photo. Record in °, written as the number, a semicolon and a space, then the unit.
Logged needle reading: 50; °
